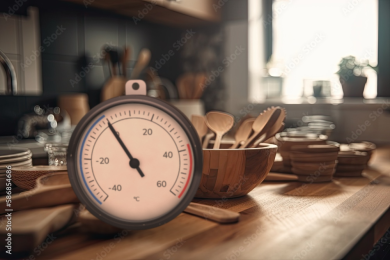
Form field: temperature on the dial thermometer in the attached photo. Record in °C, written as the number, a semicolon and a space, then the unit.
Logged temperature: 0; °C
